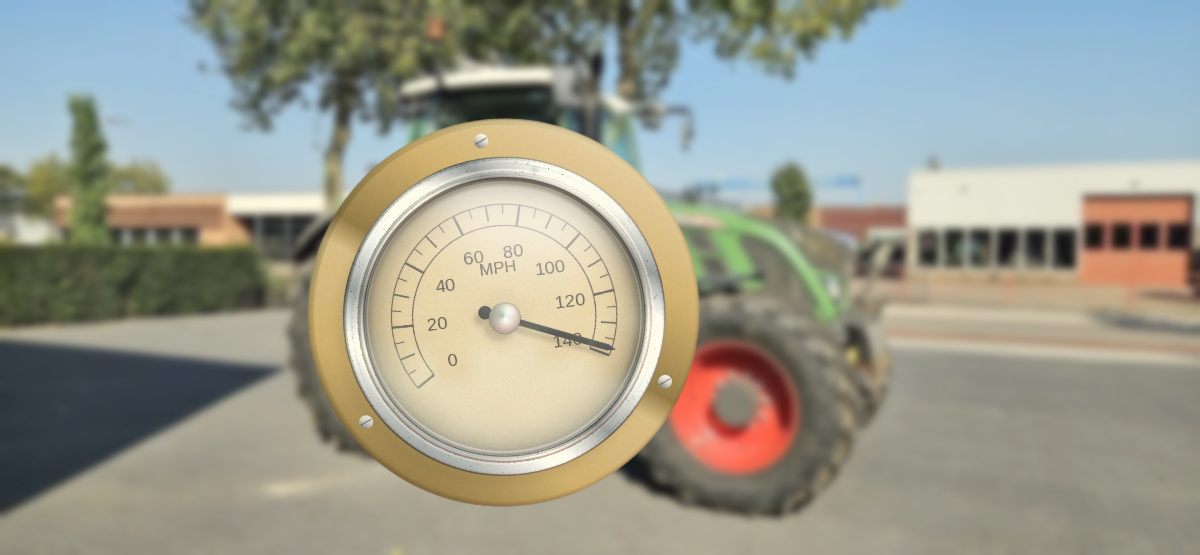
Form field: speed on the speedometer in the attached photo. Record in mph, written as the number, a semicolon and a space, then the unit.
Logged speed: 137.5; mph
